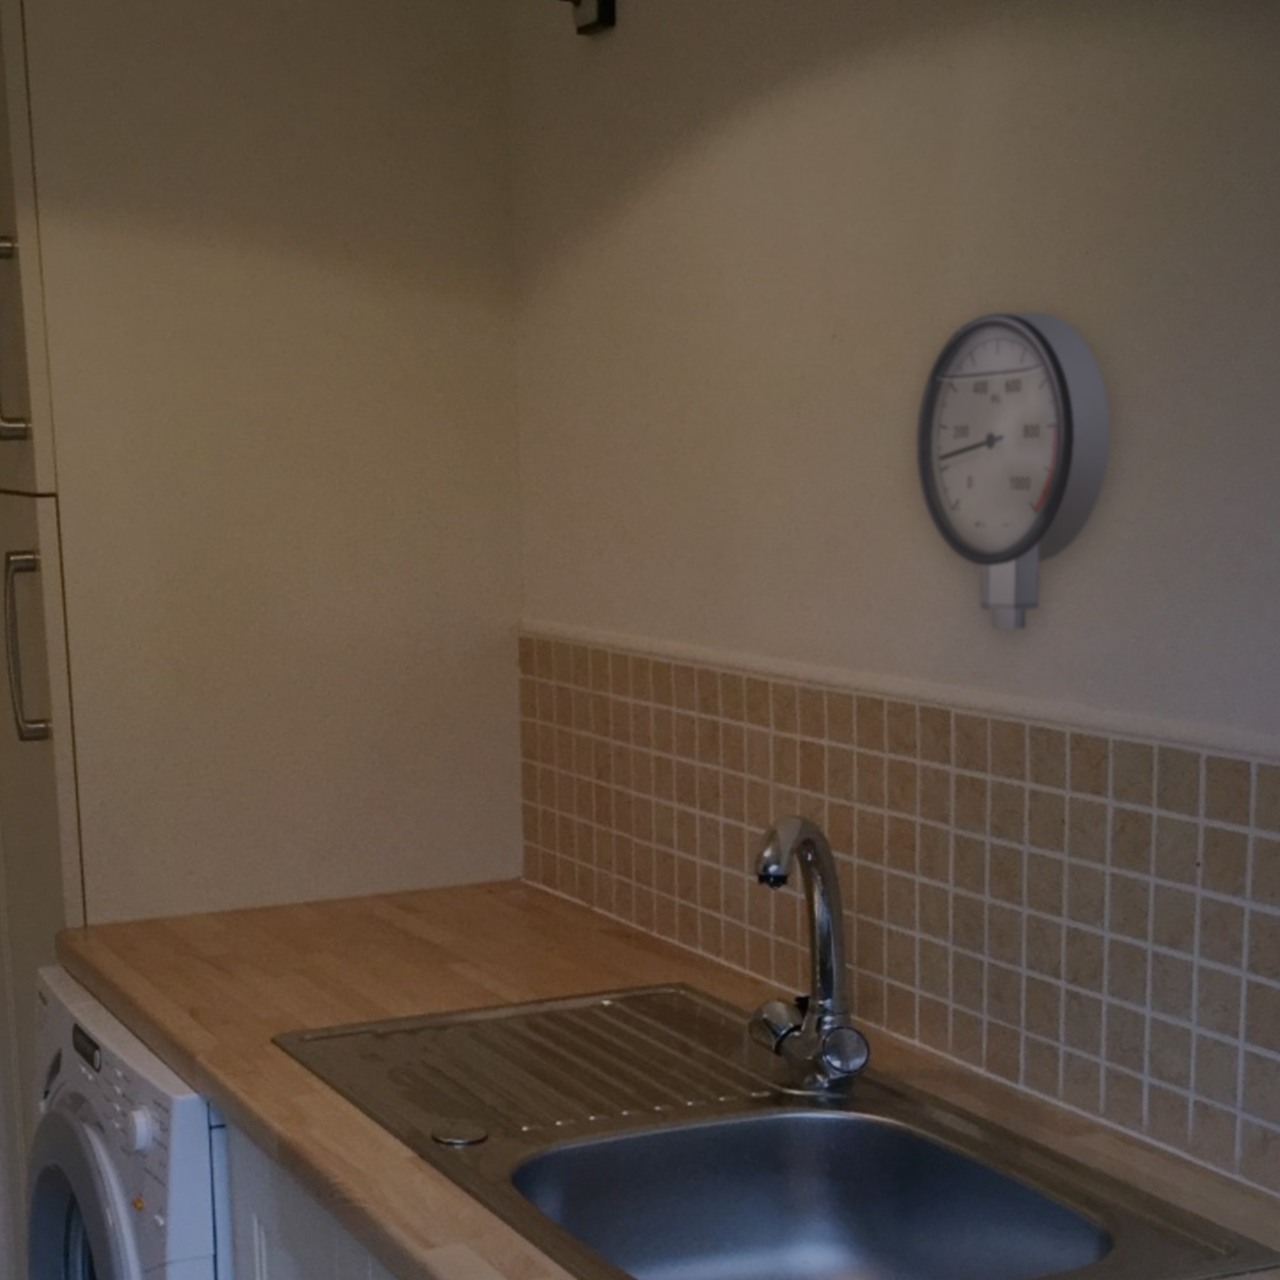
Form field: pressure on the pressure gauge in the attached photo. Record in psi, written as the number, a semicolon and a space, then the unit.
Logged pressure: 125; psi
